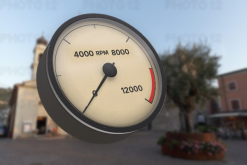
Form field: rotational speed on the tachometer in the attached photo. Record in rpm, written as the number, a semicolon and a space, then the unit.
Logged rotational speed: 0; rpm
